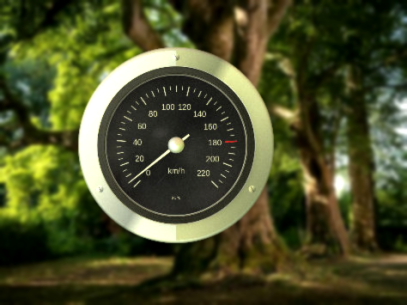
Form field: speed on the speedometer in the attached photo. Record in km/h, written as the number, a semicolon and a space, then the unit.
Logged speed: 5; km/h
